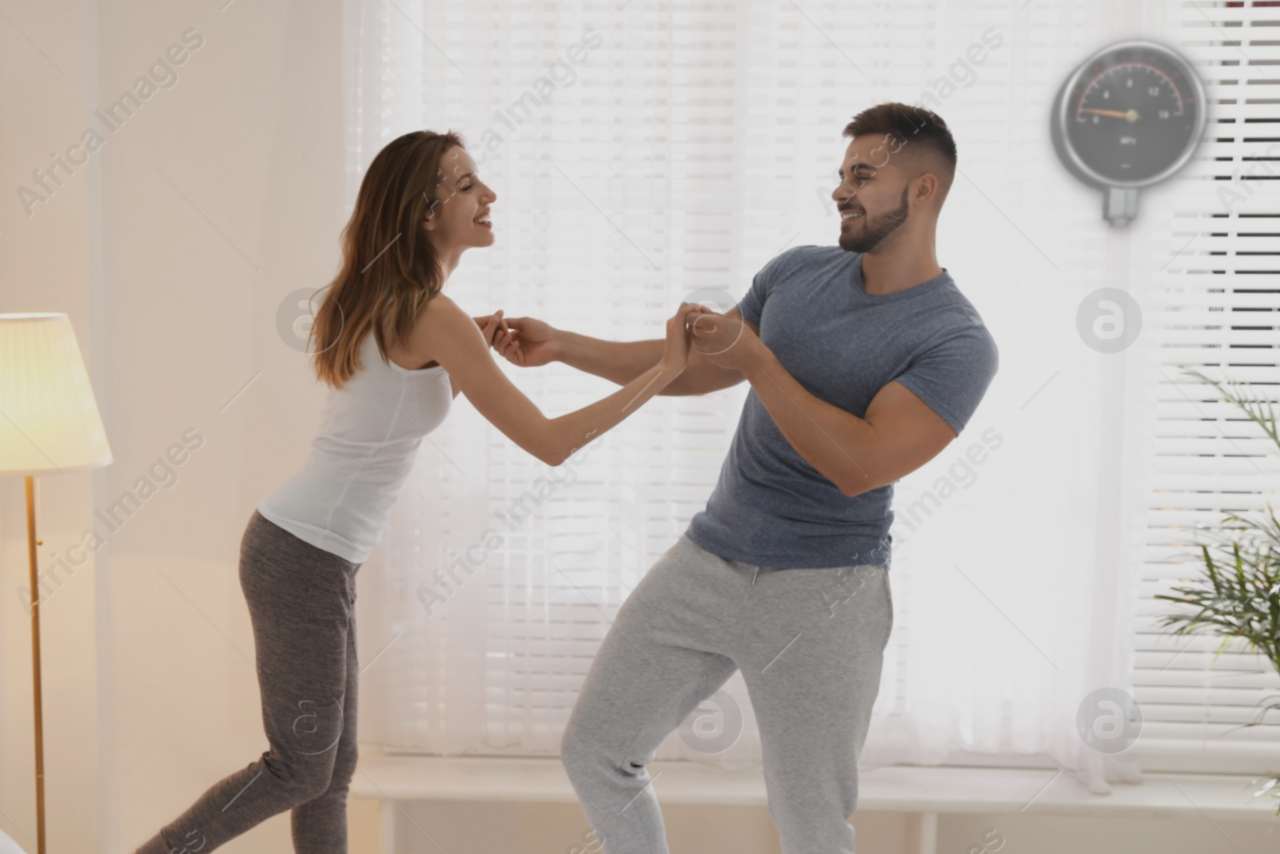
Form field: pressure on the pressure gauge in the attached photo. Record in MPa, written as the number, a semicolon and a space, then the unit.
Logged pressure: 1; MPa
